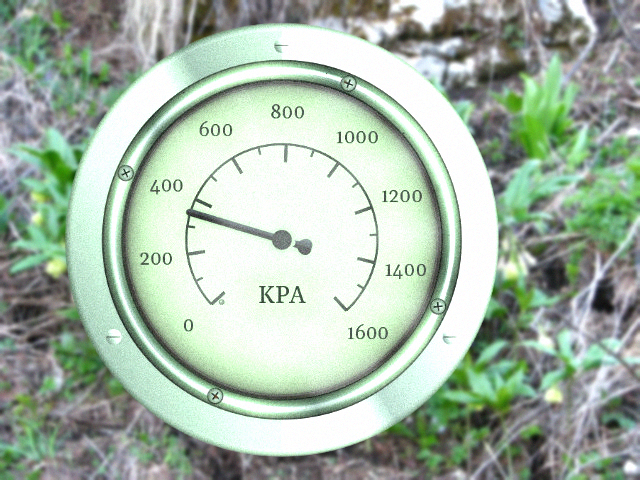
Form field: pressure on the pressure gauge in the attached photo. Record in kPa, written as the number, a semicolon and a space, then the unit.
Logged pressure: 350; kPa
